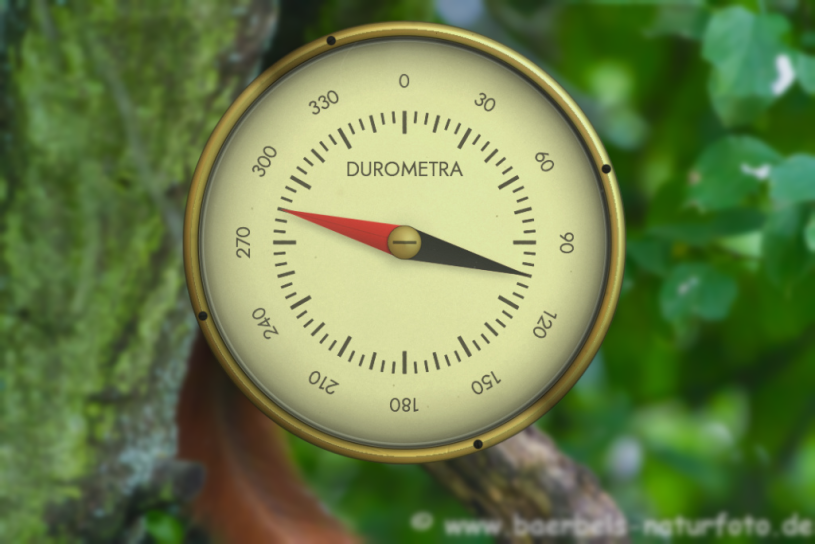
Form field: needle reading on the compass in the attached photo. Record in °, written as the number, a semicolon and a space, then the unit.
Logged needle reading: 285; °
